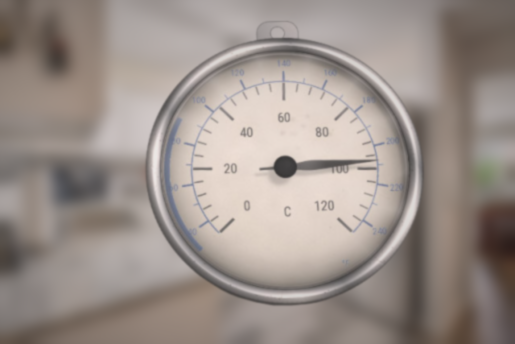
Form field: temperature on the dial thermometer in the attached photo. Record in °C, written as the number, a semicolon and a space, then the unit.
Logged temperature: 98; °C
